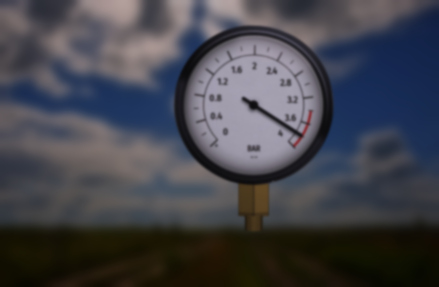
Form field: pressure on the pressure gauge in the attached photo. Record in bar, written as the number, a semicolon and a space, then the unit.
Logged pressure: 3.8; bar
